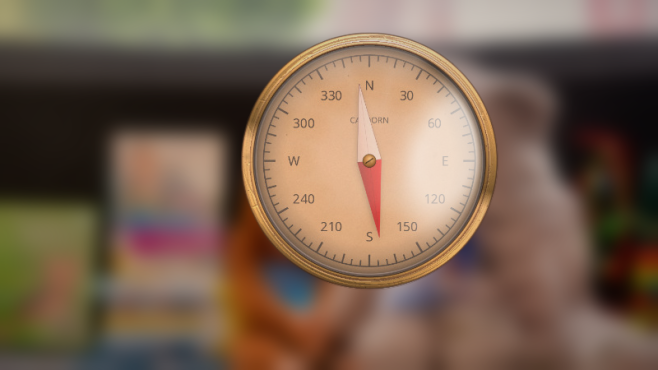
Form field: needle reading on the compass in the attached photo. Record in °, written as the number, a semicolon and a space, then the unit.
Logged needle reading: 172.5; °
